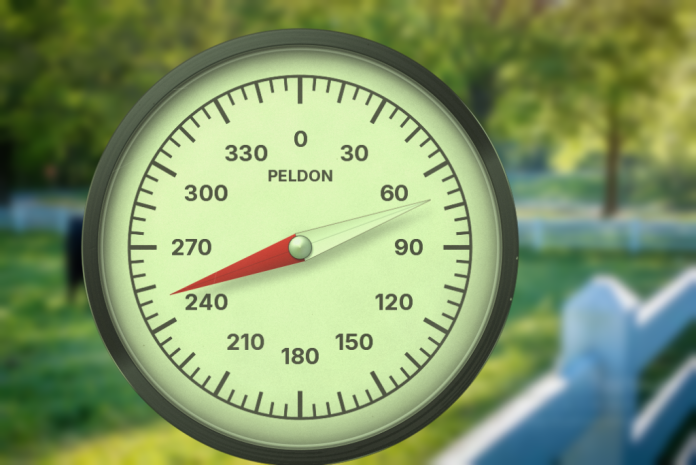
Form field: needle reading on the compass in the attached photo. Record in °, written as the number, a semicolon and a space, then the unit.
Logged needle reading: 250; °
